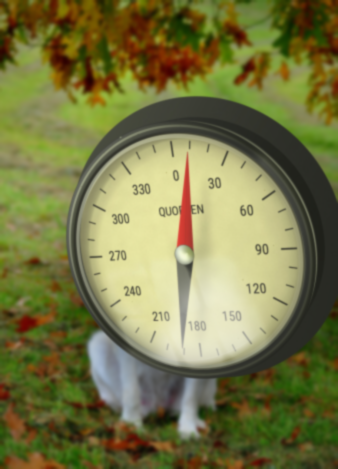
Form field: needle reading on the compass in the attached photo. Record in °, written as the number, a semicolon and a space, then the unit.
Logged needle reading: 10; °
